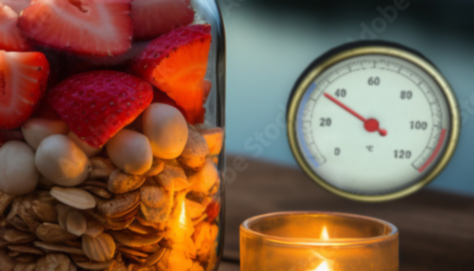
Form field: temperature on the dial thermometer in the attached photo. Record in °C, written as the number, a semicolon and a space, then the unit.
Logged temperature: 35; °C
